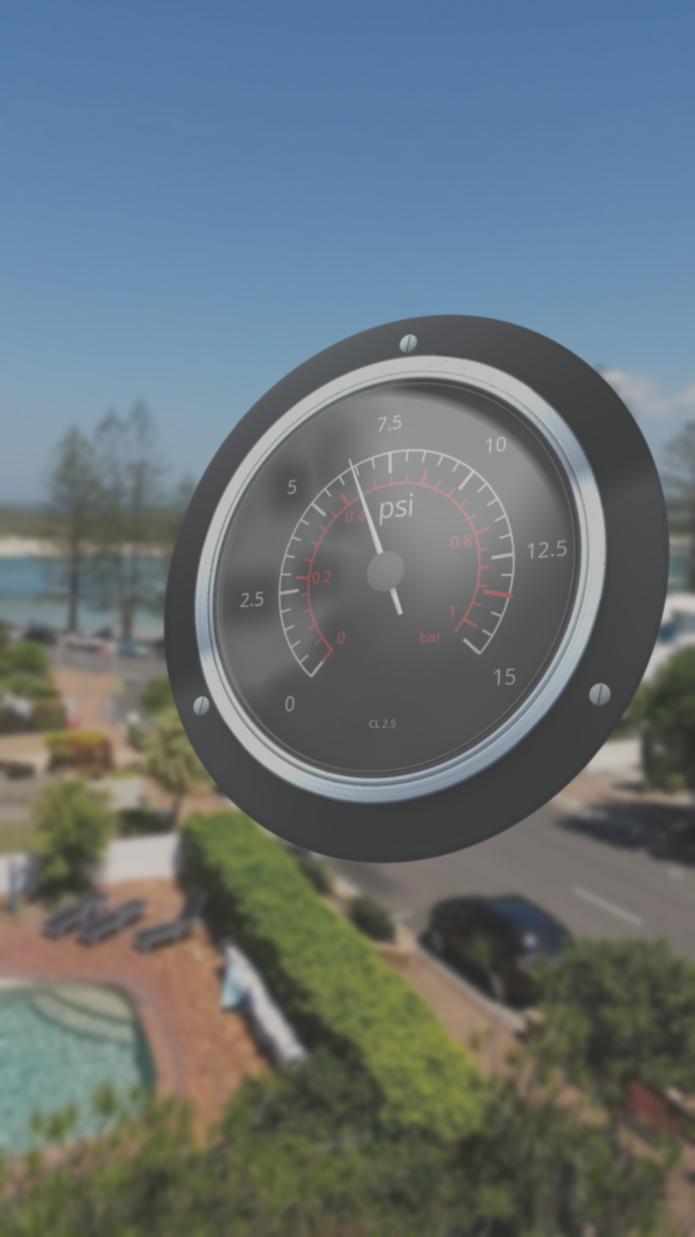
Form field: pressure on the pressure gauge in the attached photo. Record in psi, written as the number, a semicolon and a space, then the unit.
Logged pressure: 6.5; psi
